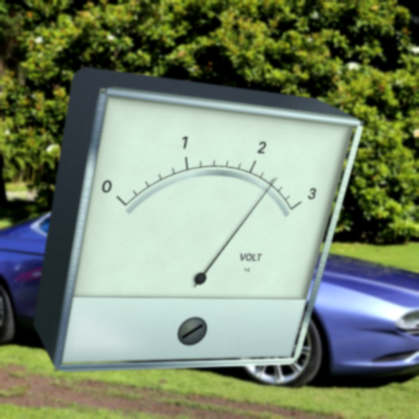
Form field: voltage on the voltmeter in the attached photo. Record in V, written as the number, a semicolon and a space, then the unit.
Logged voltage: 2.4; V
